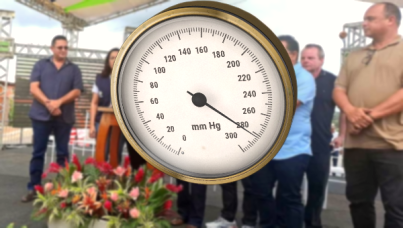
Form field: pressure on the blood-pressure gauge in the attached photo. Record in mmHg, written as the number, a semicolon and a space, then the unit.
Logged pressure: 280; mmHg
